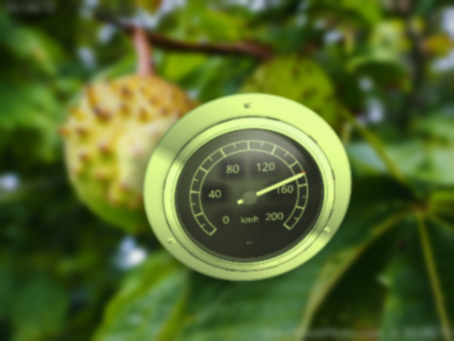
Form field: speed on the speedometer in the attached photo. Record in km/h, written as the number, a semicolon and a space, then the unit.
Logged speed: 150; km/h
